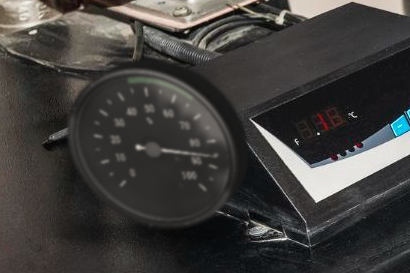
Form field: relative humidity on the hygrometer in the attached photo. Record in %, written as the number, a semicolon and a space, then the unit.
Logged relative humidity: 85; %
